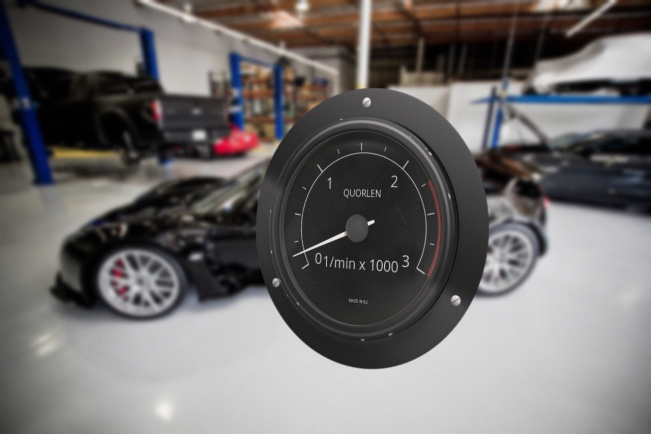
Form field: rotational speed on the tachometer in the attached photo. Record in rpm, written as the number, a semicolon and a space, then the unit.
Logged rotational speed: 125; rpm
